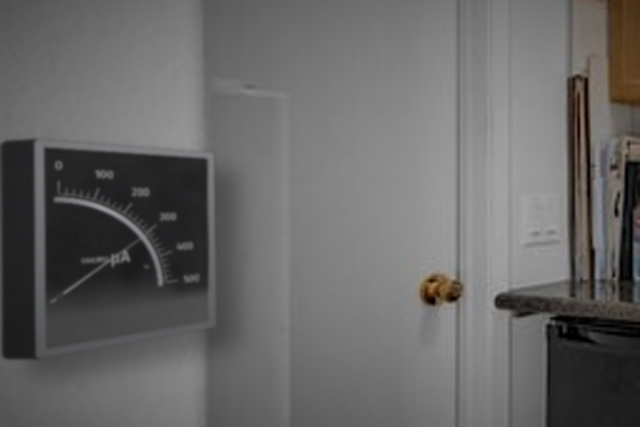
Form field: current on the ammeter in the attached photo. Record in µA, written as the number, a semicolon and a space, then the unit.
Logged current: 300; µA
